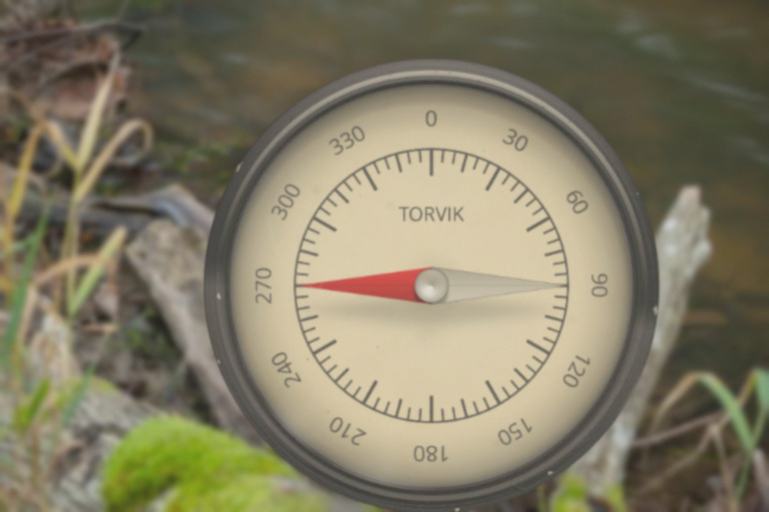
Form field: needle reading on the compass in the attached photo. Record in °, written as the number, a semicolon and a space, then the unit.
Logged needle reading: 270; °
